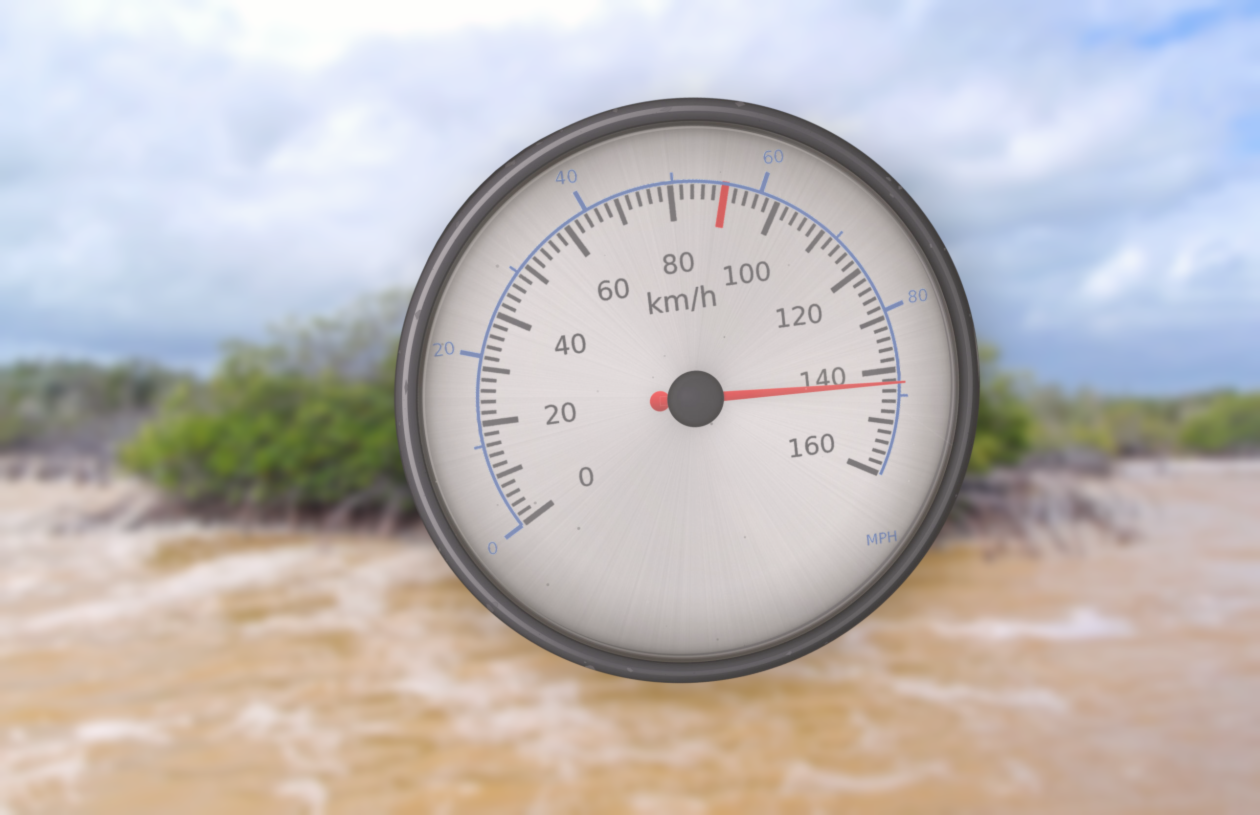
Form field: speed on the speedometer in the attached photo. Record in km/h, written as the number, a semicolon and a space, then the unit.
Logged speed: 142; km/h
